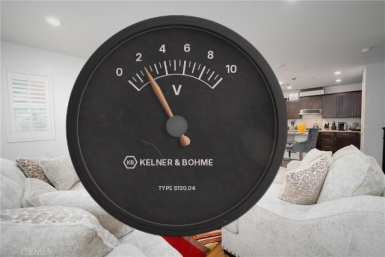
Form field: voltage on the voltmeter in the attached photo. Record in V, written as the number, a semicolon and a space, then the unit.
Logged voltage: 2; V
